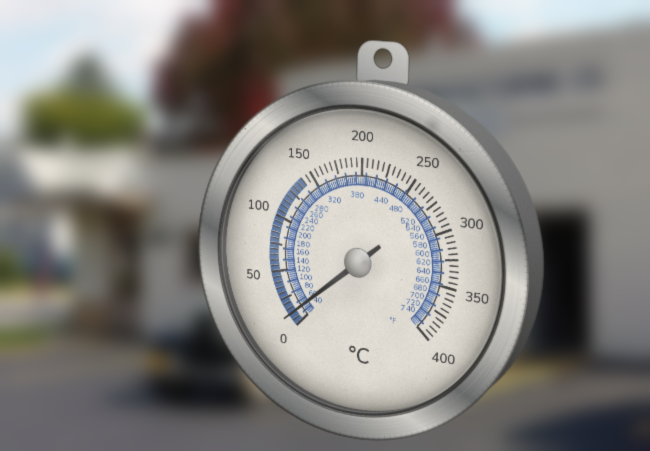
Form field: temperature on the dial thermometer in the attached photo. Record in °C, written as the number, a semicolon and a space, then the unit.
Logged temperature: 10; °C
